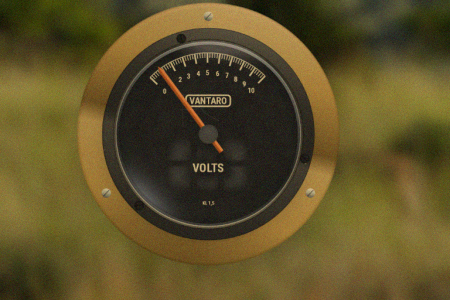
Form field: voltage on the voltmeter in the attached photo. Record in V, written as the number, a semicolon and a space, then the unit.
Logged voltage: 1; V
